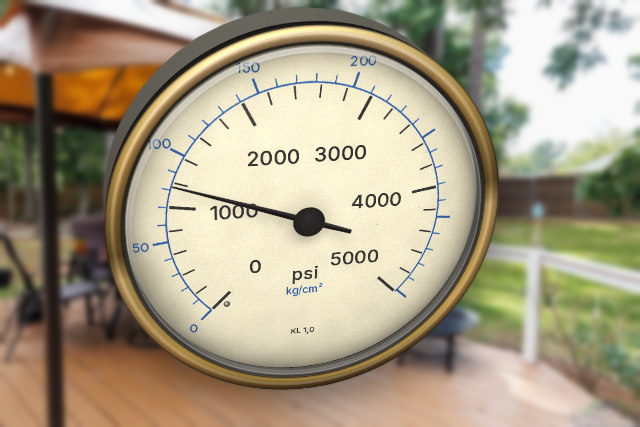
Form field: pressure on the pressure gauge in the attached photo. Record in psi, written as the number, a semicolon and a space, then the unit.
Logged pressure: 1200; psi
